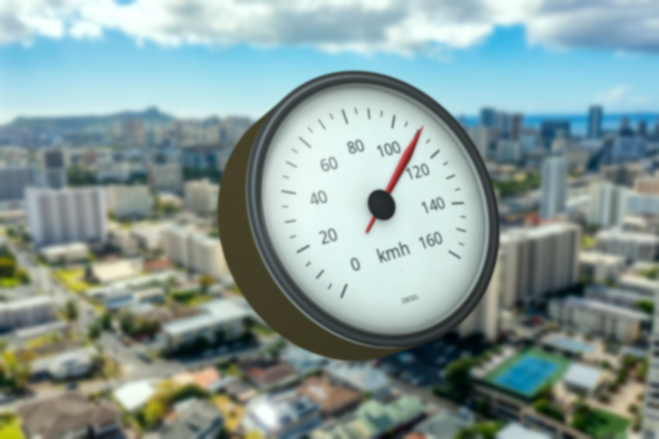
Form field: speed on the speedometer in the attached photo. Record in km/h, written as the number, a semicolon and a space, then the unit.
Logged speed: 110; km/h
